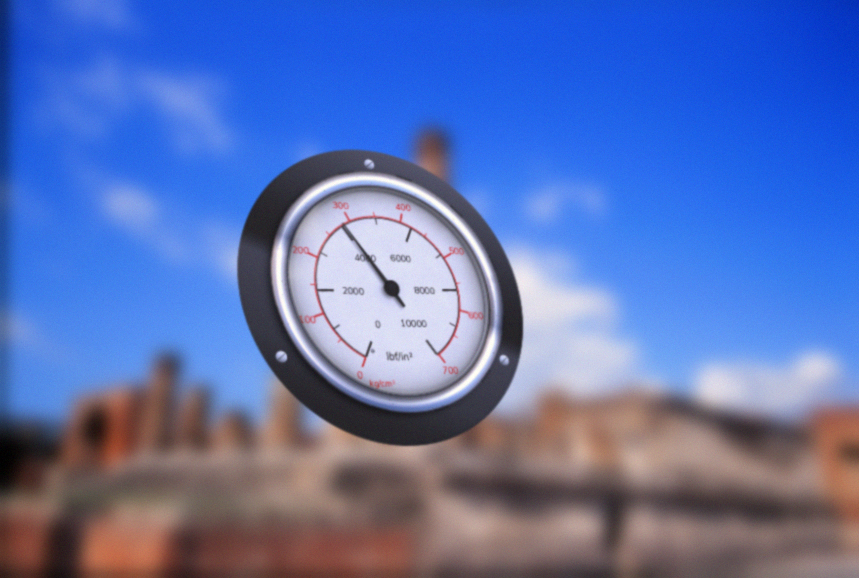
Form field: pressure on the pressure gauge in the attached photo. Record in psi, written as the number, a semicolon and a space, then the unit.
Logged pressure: 4000; psi
